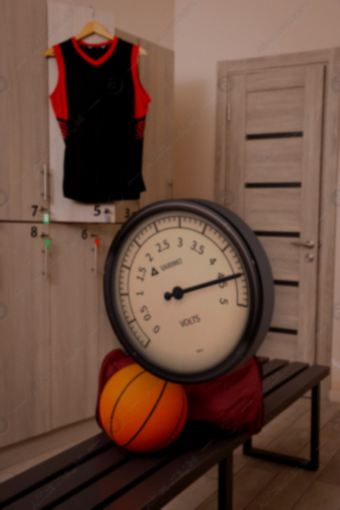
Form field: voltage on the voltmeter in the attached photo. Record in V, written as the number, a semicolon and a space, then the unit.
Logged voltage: 4.5; V
